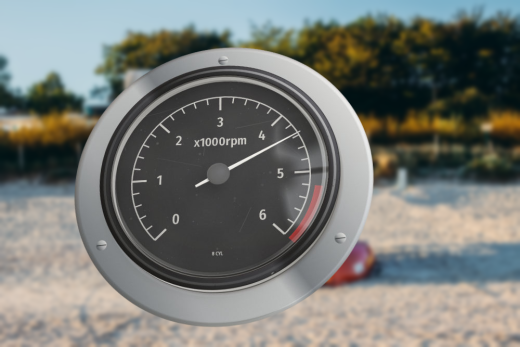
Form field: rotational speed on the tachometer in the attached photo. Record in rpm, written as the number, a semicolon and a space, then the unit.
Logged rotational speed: 4400; rpm
